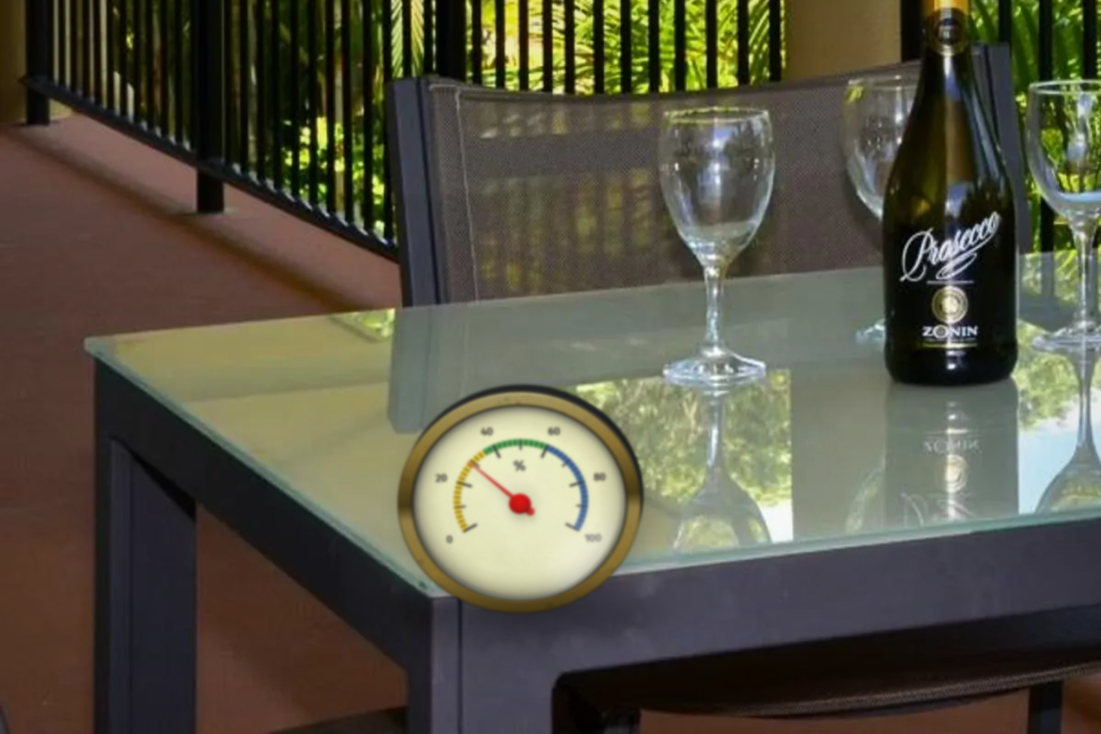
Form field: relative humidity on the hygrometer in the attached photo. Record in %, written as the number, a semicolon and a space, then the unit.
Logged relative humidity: 30; %
